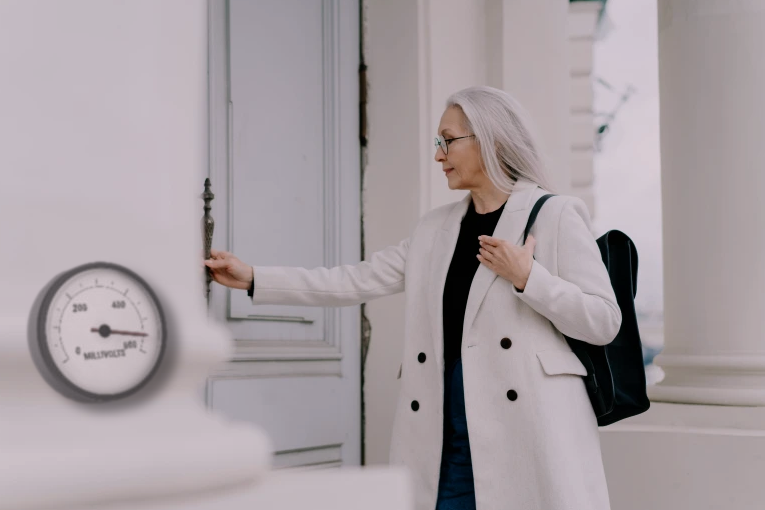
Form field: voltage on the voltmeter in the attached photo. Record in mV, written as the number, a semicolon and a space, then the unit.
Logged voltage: 550; mV
